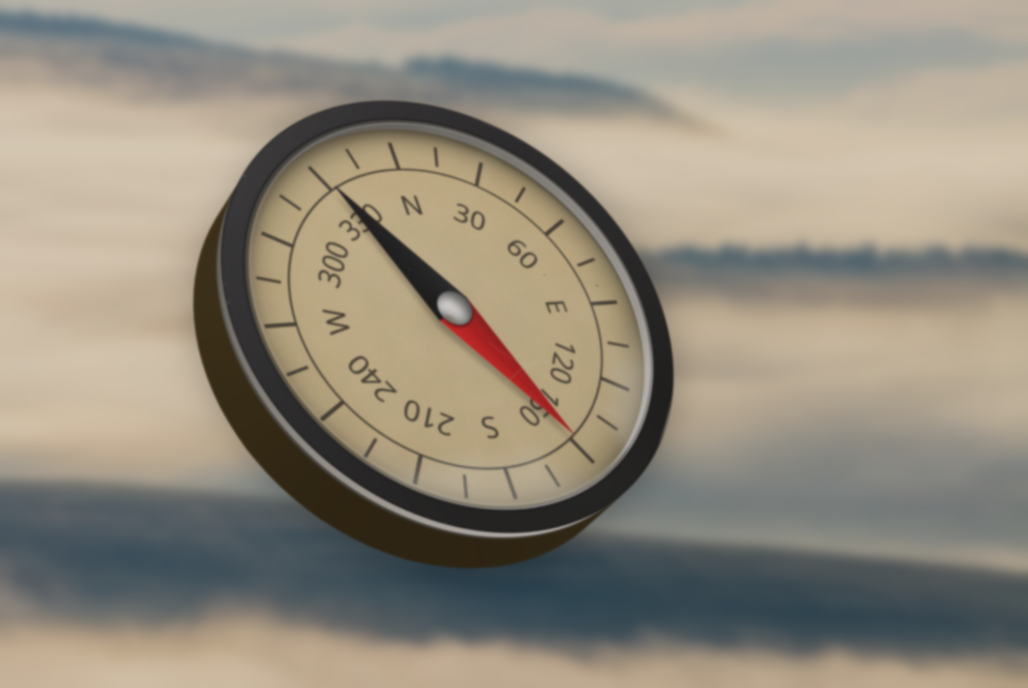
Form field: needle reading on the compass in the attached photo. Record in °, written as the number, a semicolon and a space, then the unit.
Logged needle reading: 150; °
